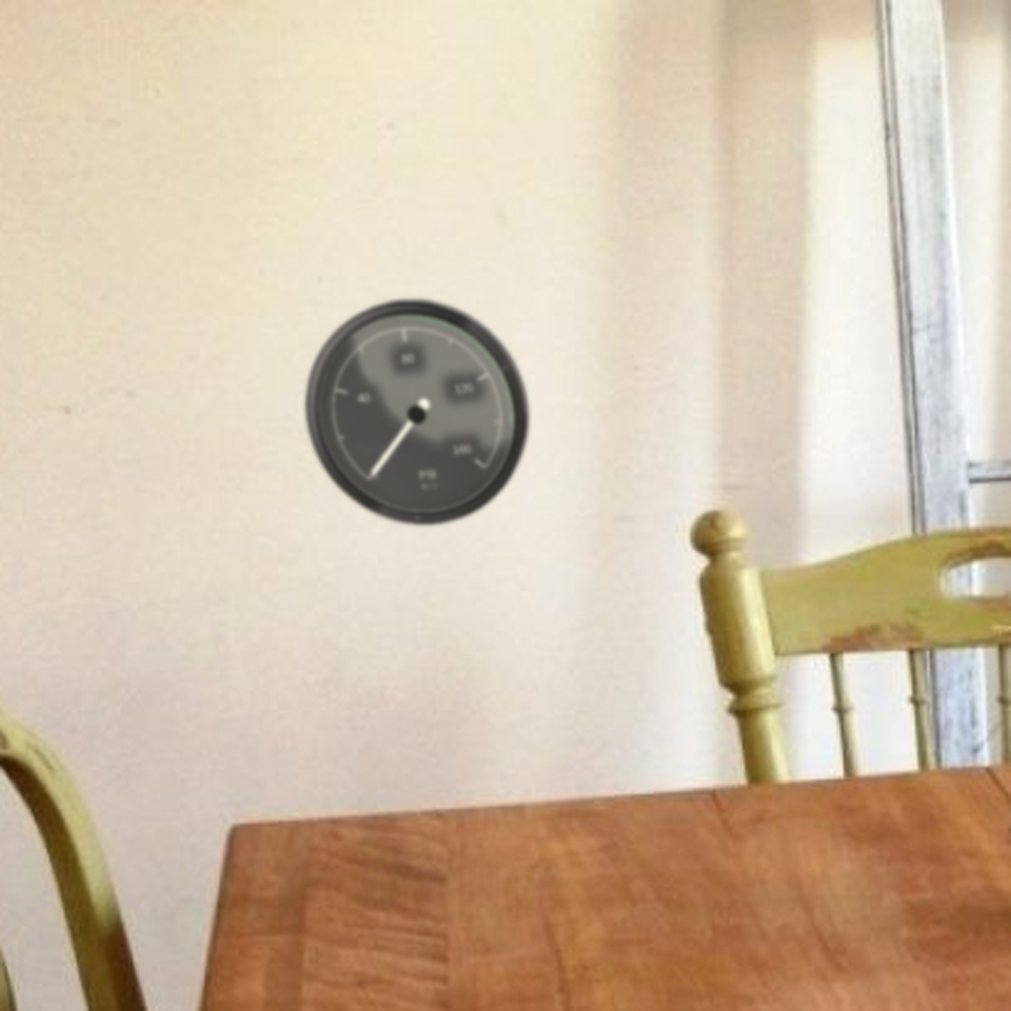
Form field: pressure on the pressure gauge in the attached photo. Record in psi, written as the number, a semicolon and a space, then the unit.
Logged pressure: 0; psi
